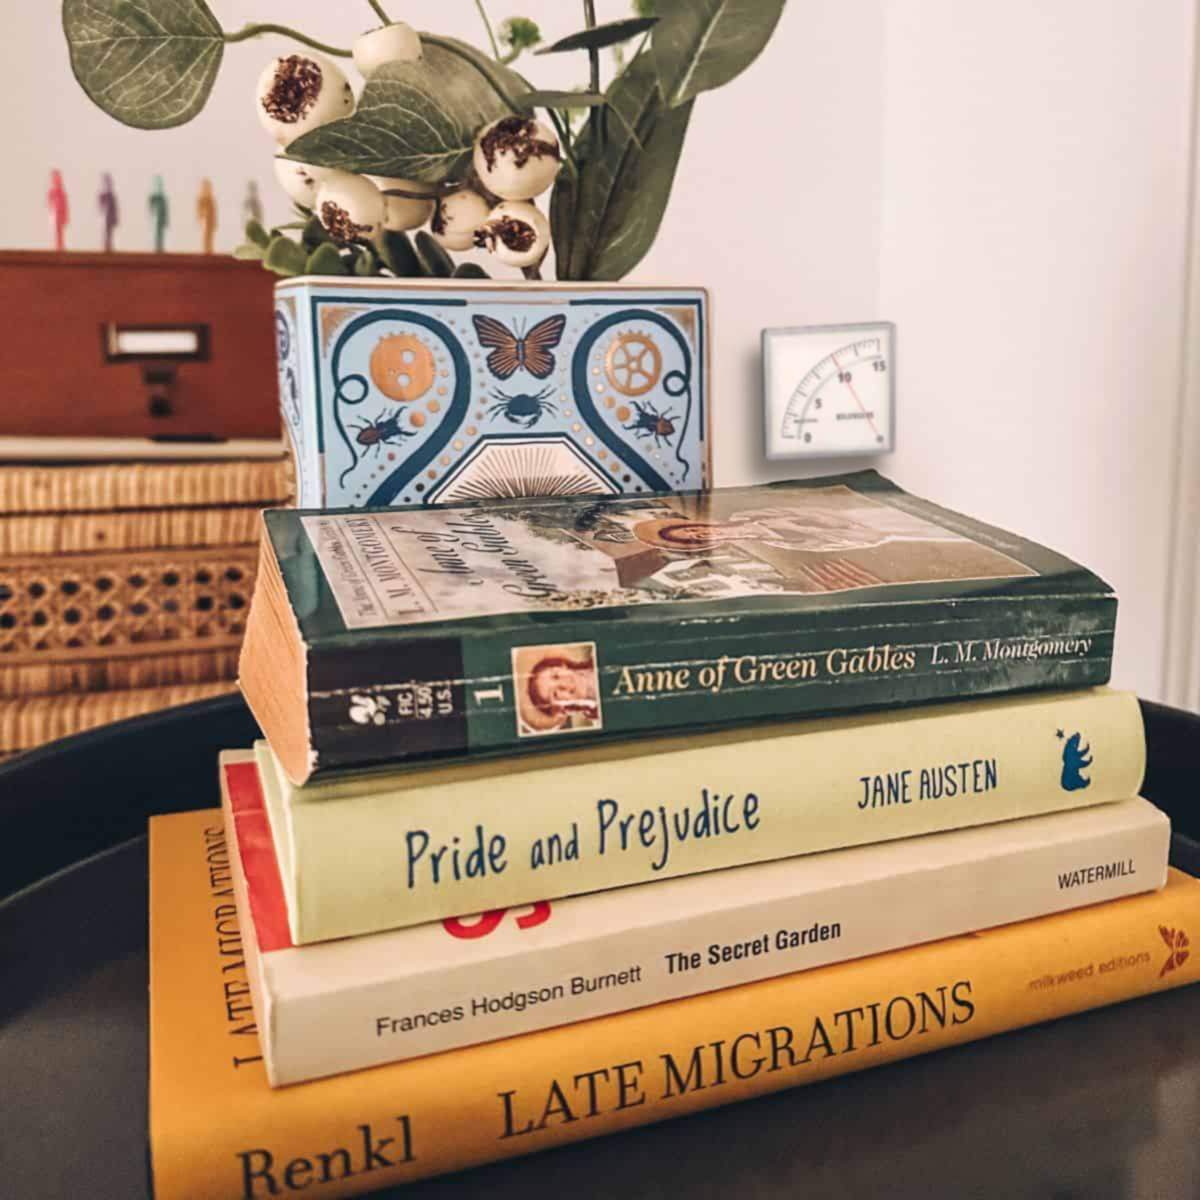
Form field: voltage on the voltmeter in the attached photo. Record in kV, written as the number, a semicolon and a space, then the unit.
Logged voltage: 10; kV
